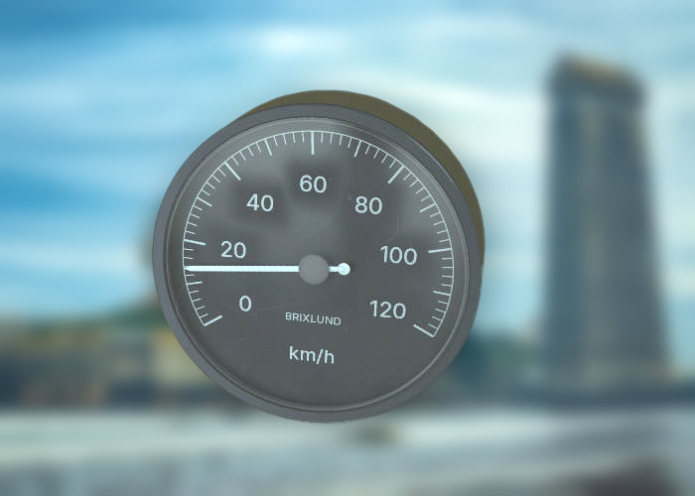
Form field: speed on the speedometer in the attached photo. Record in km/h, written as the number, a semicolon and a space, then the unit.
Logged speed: 14; km/h
